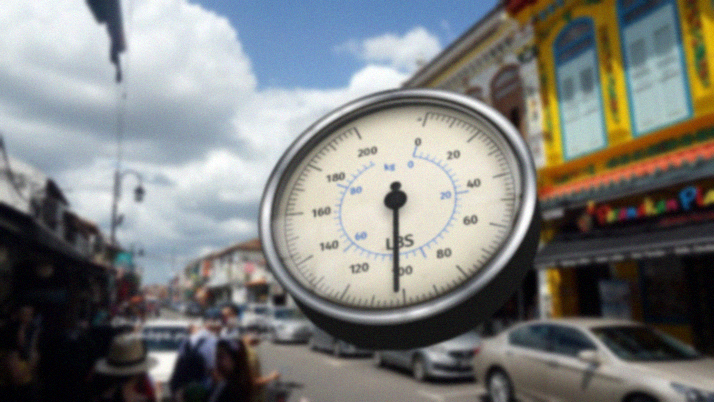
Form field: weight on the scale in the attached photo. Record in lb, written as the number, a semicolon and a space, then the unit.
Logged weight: 102; lb
